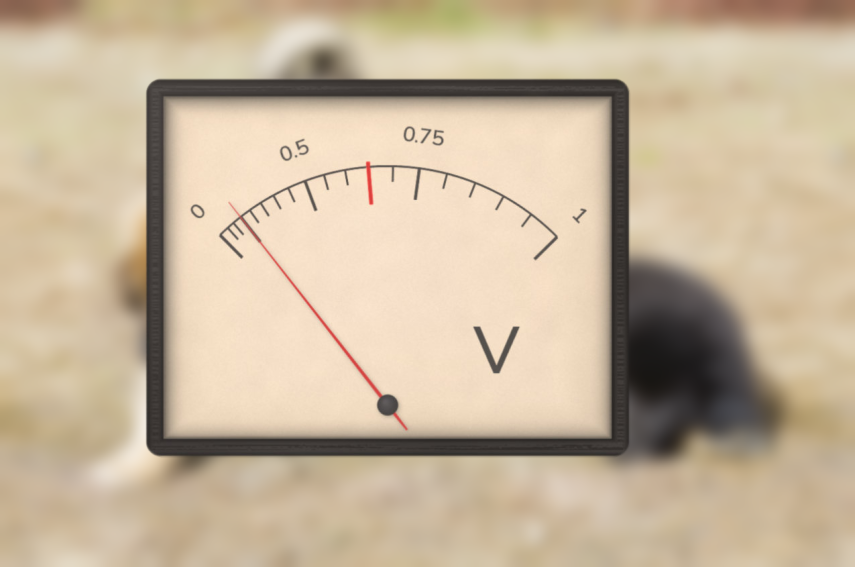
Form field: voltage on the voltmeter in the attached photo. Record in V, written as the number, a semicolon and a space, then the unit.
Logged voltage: 0.25; V
